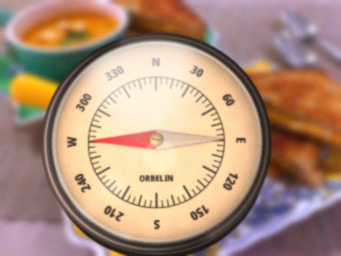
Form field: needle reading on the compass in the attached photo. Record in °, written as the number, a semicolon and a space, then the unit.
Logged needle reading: 270; °
